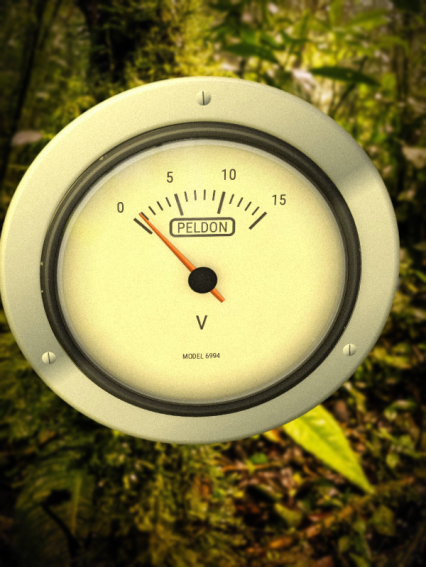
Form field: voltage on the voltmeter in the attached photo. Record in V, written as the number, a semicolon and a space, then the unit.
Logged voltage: 1; V
